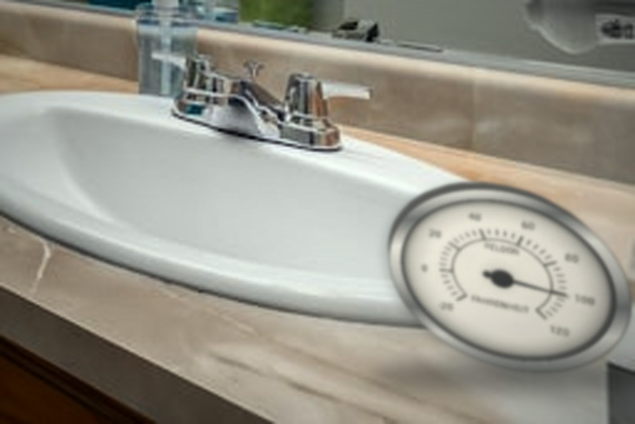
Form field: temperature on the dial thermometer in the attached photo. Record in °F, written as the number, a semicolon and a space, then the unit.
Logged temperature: 100; °F
